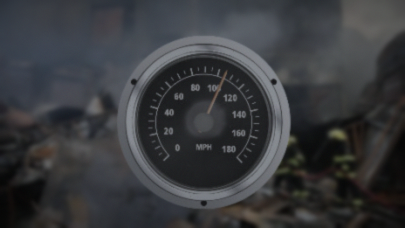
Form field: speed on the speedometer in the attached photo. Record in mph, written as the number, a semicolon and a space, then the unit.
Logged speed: 105; mph
